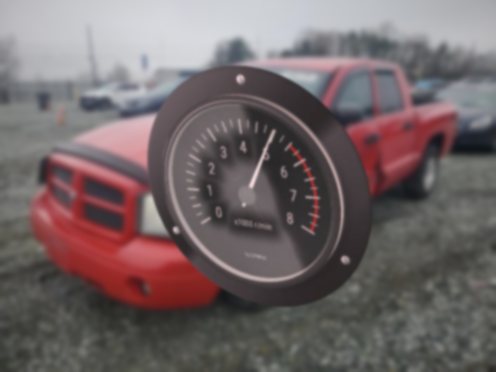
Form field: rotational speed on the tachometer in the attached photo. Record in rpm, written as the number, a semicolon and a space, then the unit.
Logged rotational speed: 5000; rpm
